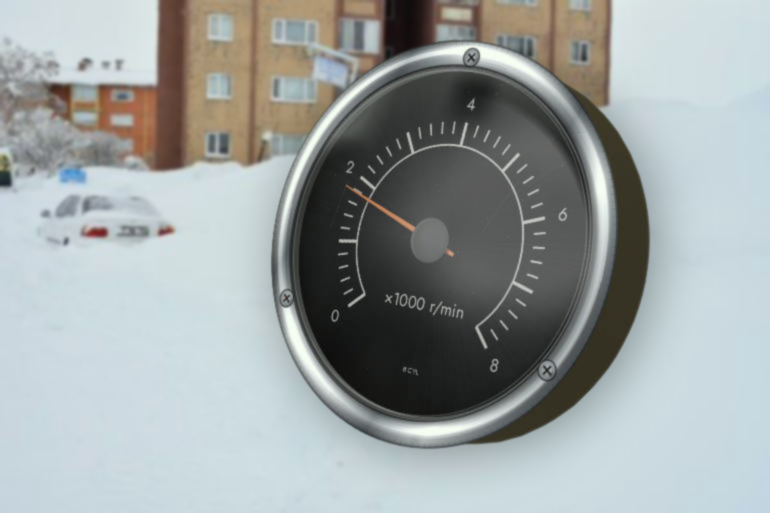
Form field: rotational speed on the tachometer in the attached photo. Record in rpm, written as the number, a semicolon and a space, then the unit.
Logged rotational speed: 1800; rpm
